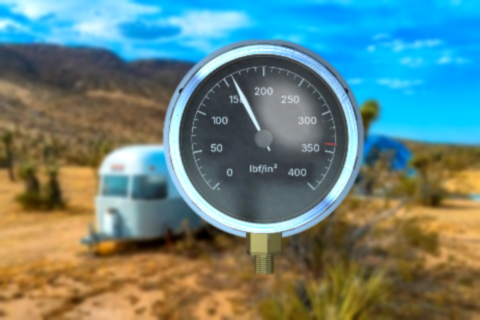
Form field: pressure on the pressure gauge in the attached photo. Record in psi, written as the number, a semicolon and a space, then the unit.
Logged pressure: 160; psi
